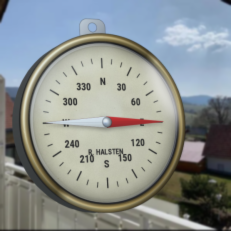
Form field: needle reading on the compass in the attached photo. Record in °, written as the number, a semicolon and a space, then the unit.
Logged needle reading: 90; °
